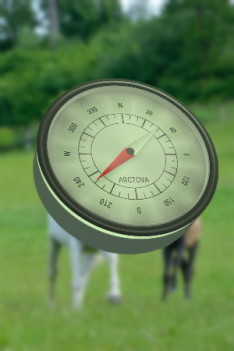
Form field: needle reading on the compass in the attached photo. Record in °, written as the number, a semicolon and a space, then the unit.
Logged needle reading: 230; °
